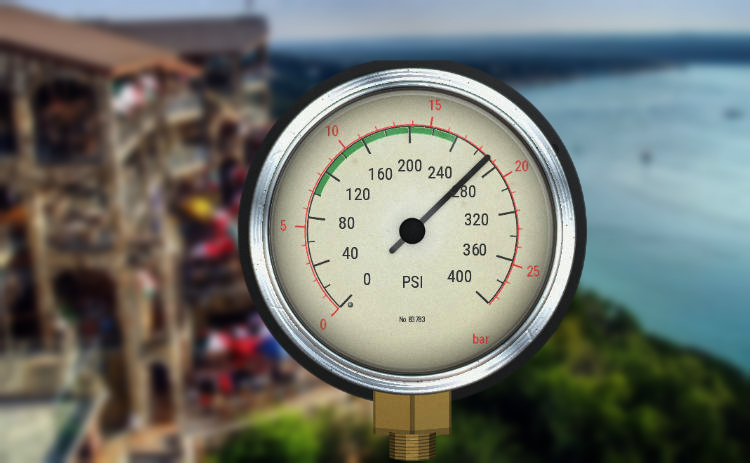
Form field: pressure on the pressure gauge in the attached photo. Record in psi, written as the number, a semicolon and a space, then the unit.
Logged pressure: 270; psi
